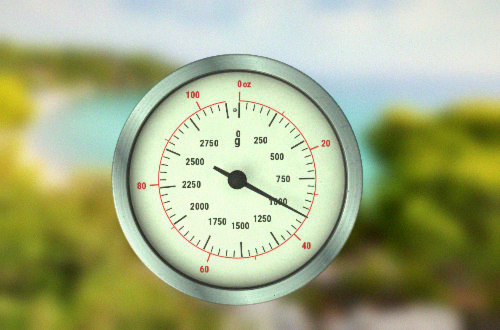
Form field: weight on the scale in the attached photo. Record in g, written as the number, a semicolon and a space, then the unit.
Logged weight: 1000; g
